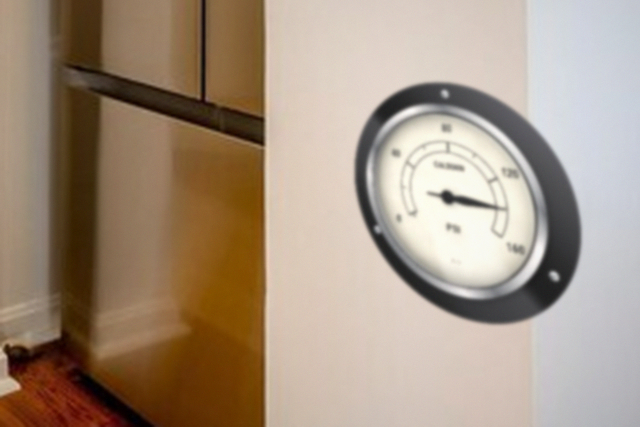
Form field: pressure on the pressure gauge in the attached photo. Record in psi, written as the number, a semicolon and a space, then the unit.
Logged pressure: 140; psi
